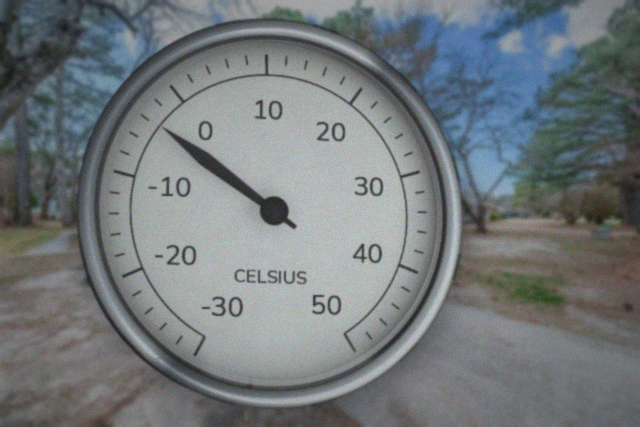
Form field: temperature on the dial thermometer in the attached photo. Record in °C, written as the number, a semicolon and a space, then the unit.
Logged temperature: -4; °C
